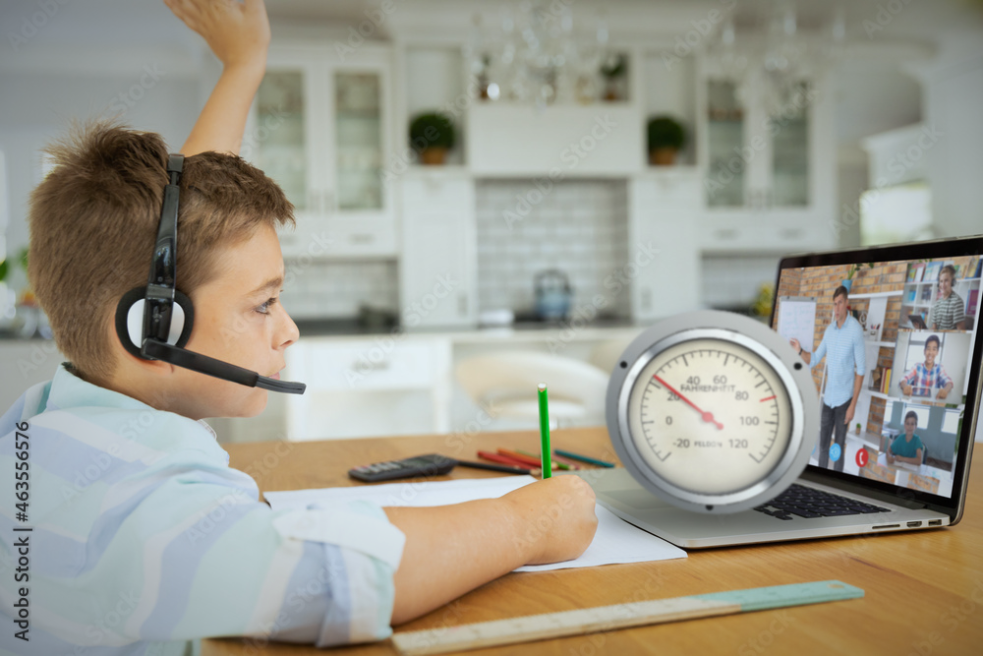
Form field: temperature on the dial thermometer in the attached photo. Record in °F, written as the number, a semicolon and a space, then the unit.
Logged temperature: 24; °F
